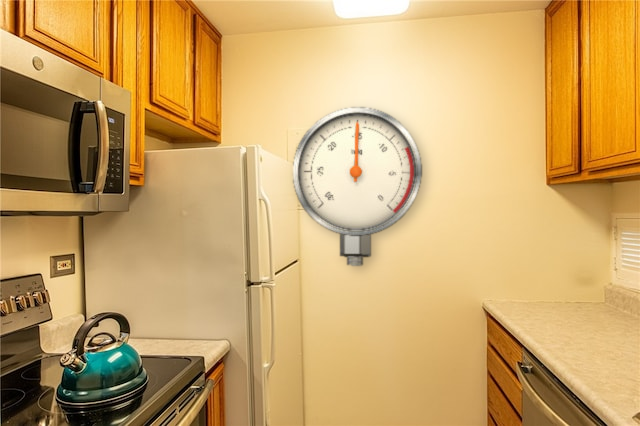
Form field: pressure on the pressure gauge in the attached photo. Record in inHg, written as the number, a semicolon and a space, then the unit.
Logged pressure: -15; inHg
